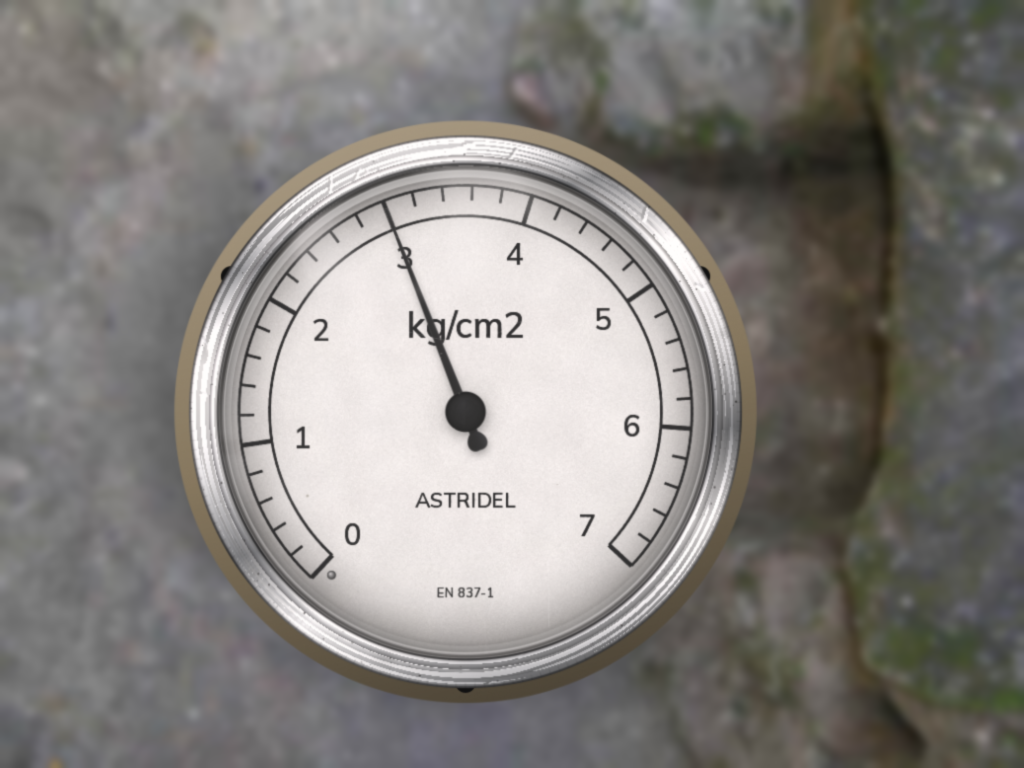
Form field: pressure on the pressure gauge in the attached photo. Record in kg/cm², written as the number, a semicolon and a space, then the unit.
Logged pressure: 3; kg/cm²
